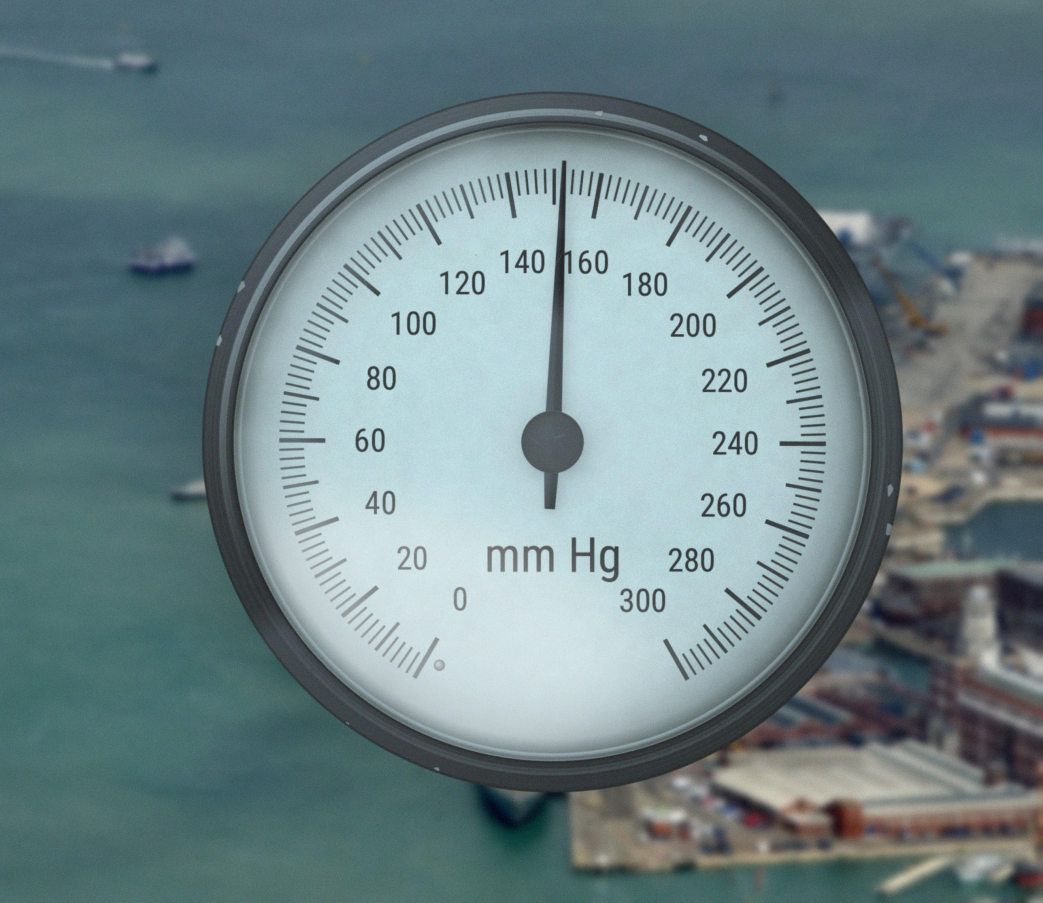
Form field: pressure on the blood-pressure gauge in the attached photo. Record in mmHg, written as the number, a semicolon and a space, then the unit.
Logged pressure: 152; mmHg
